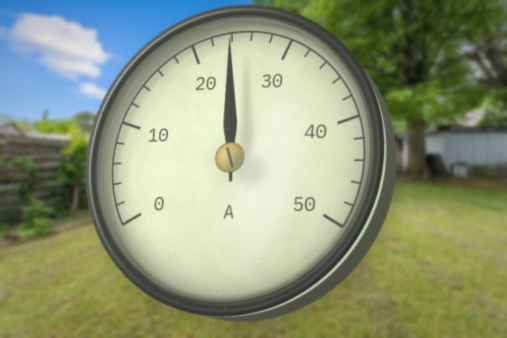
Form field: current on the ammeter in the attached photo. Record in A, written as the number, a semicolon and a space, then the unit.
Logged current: 24; A
